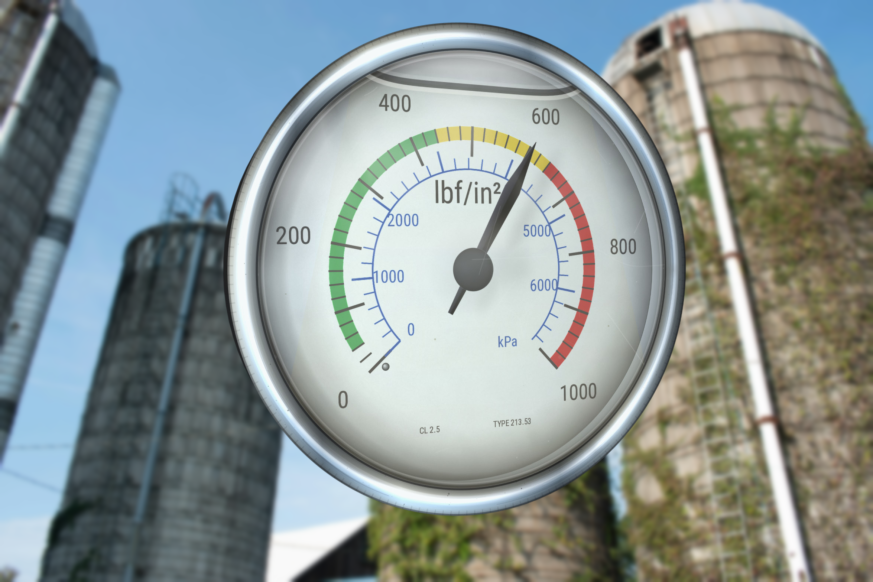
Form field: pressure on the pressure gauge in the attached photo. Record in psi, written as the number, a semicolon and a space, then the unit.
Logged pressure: 600; psi
